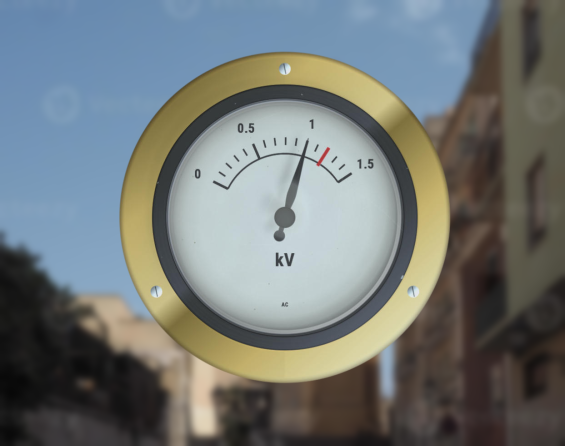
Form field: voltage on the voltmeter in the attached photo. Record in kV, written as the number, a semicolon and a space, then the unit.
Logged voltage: 1; kV
